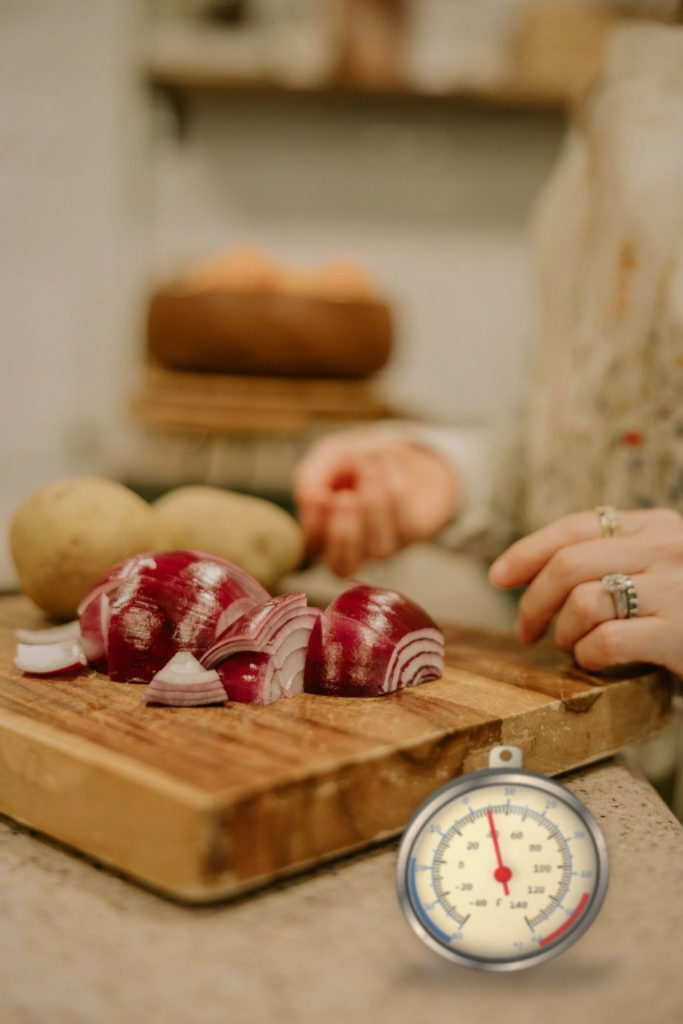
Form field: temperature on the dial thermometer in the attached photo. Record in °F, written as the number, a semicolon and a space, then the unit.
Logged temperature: 40; °F
